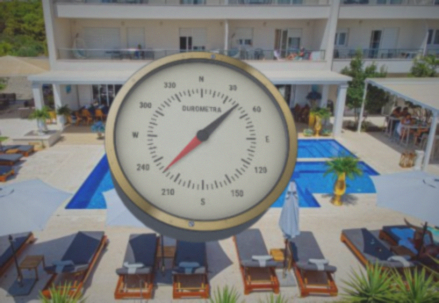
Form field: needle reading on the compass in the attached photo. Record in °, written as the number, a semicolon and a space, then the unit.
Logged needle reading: 225; °
